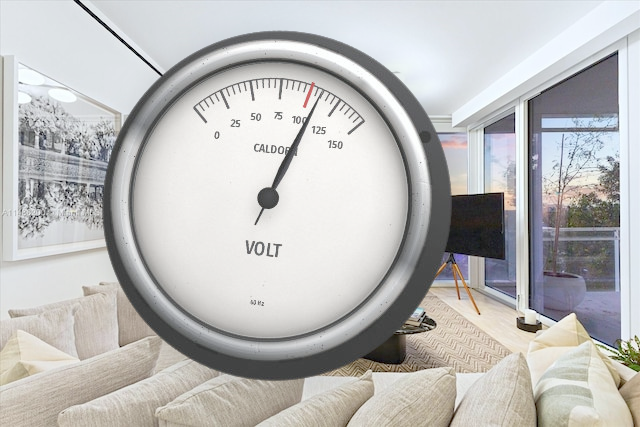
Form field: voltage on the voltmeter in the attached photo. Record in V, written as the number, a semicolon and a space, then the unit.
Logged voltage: 110; V
